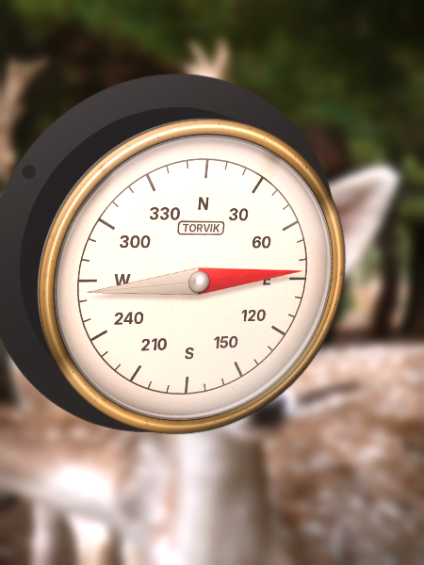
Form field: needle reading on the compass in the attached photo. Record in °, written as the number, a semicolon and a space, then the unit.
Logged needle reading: 85; °
